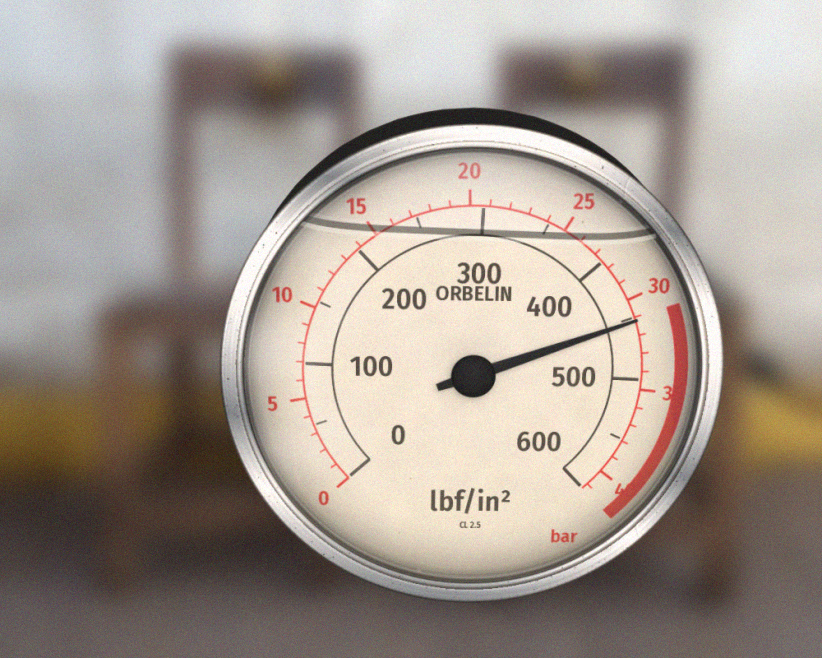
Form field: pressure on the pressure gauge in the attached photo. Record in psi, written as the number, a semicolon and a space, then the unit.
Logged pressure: 450; psi
